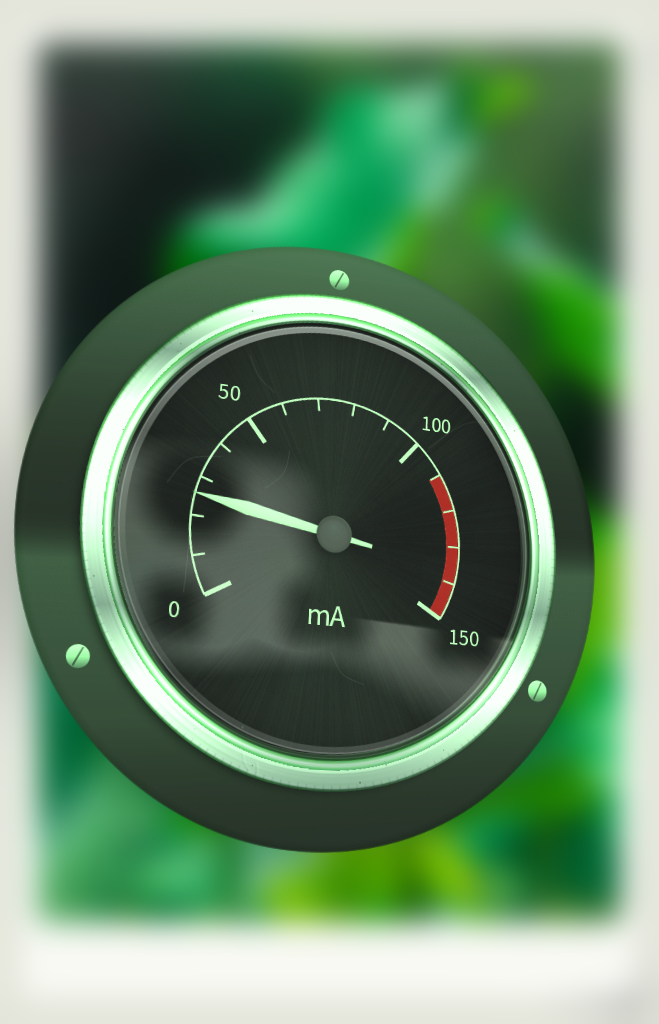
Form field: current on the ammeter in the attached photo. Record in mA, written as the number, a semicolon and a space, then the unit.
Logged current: 25; mA
